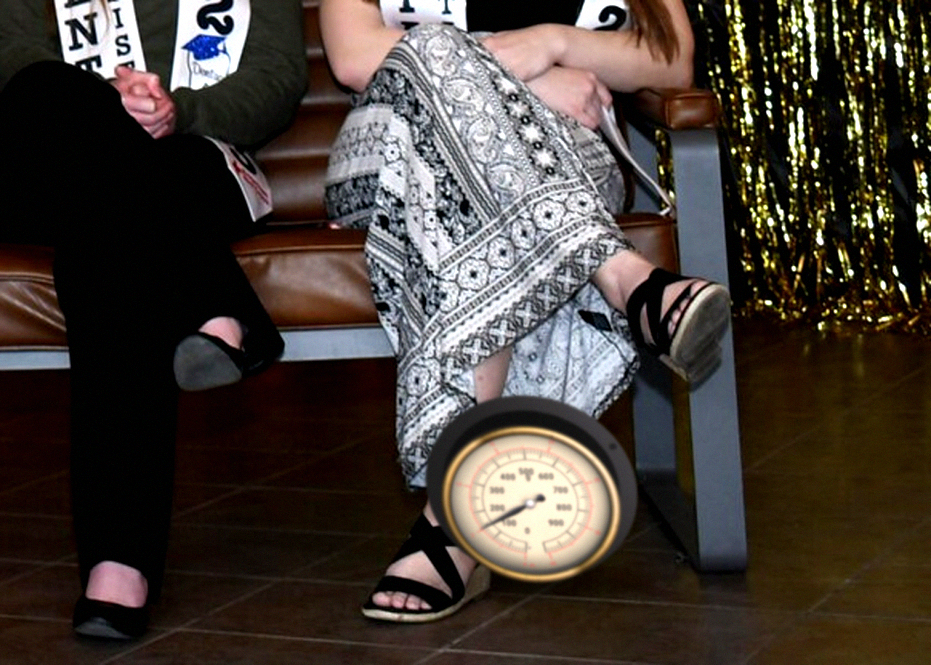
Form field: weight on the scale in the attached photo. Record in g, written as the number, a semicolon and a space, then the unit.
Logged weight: 150; g
